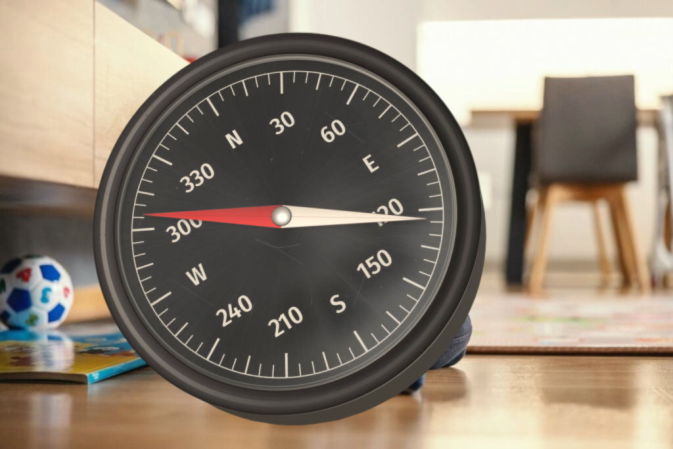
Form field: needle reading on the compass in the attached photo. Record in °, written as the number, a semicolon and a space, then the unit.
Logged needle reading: 305; °
